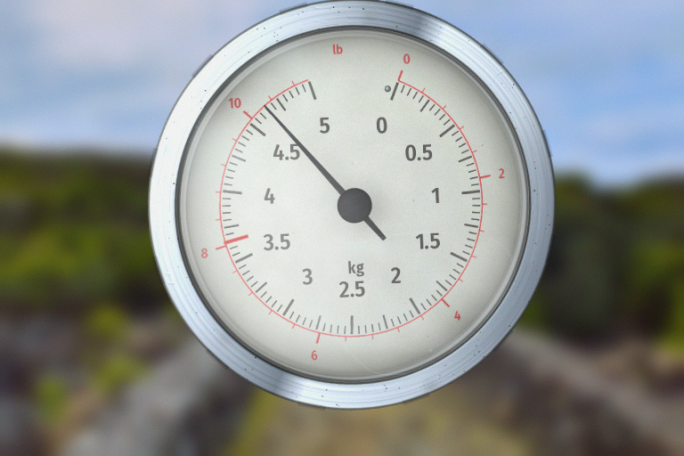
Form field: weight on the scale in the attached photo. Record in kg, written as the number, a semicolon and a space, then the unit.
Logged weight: 4.65; kg
